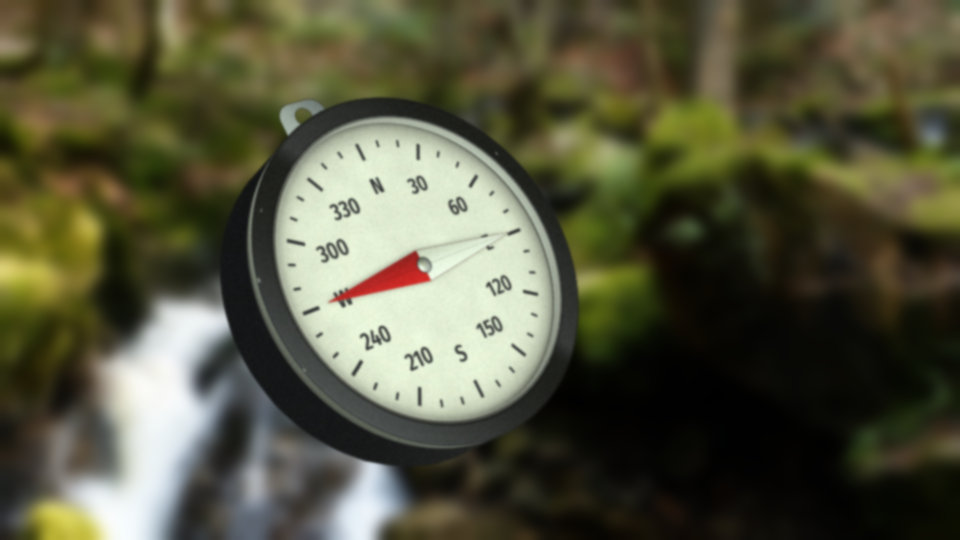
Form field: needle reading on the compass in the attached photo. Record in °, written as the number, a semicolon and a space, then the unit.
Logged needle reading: 270; °
